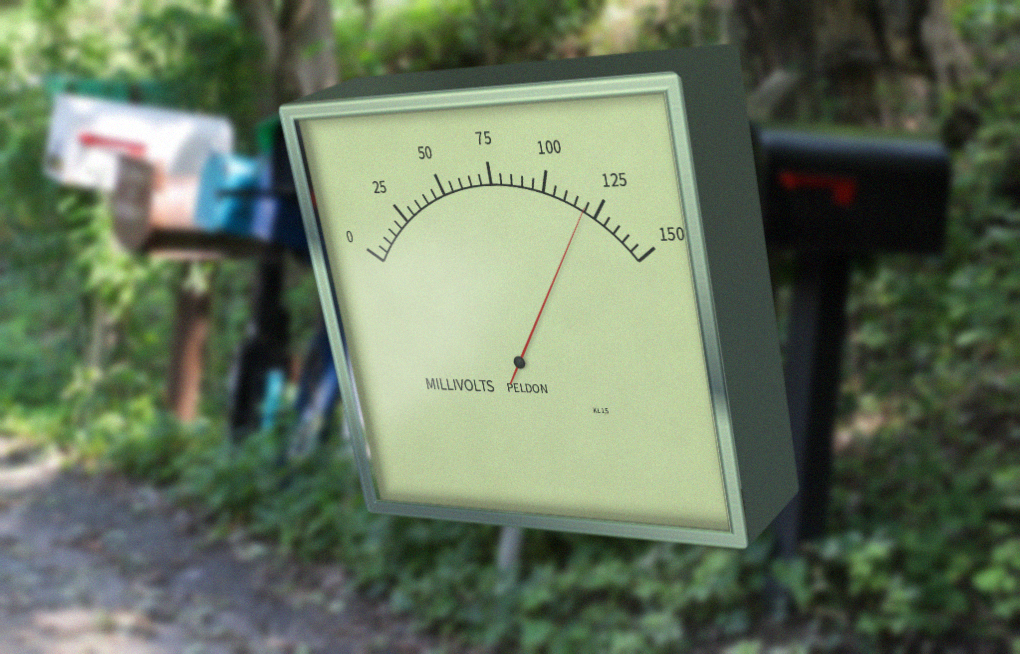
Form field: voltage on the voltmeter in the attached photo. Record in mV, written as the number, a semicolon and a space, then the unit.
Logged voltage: 120; mV
